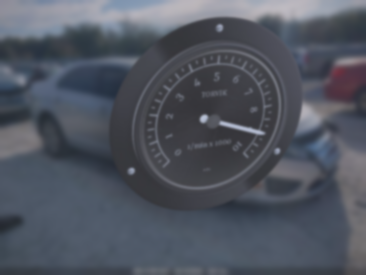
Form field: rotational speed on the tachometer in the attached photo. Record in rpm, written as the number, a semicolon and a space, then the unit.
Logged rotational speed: 9000; rpm
